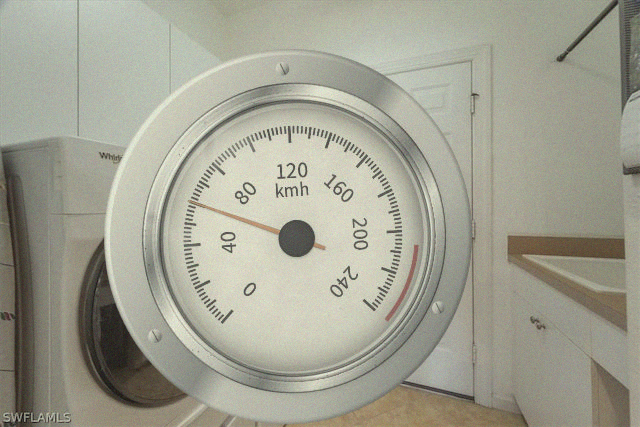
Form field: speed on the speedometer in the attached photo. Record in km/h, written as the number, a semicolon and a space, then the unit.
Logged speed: 60; km/h
